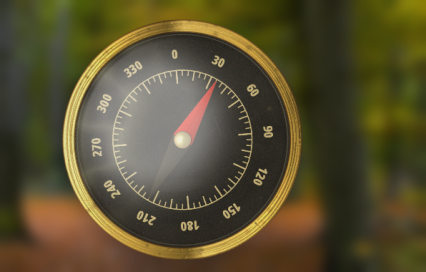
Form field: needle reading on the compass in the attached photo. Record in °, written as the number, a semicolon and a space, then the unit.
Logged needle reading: 35; °
